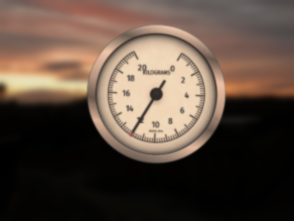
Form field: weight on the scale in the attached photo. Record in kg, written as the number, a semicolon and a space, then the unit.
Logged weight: 12; kg
